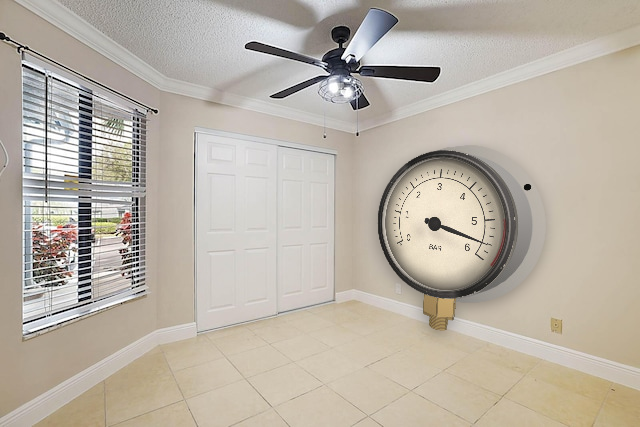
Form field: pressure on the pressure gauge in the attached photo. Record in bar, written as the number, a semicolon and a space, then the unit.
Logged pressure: 5.6; bar
